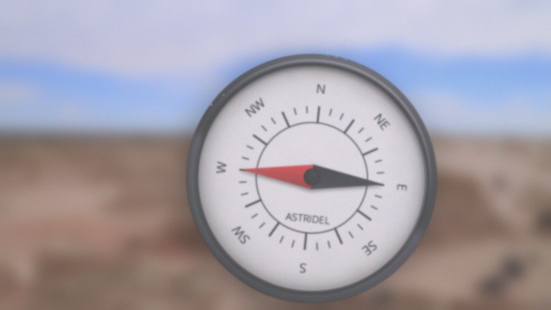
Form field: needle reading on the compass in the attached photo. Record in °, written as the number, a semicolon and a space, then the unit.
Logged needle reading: 270; °
